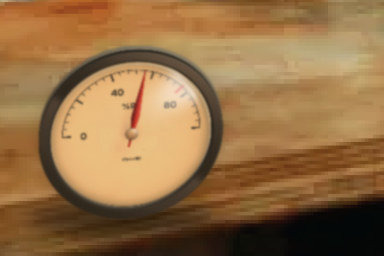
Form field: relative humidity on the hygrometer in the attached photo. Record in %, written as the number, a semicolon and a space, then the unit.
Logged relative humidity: 56; %
